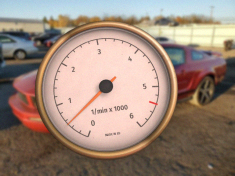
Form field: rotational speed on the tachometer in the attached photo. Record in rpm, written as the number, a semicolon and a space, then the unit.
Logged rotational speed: 500; rpm
